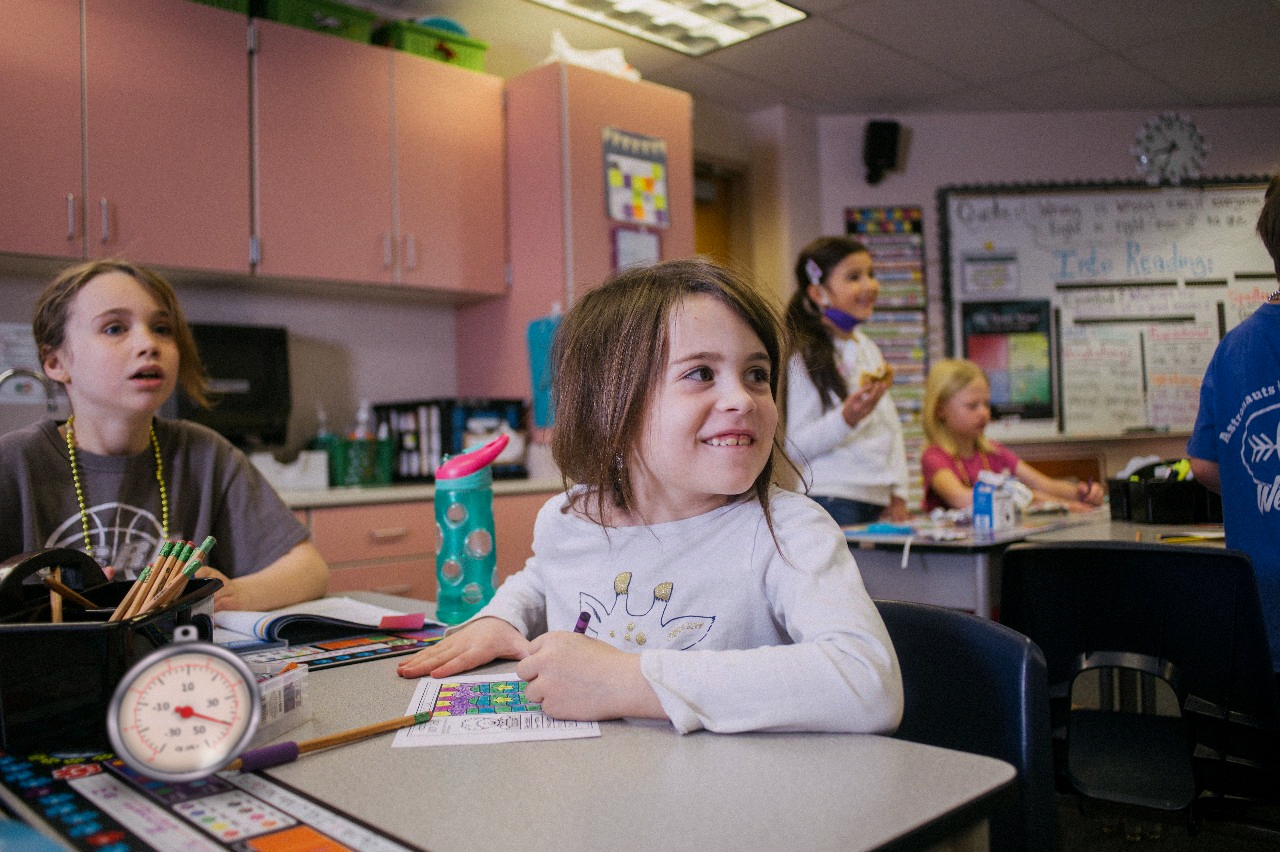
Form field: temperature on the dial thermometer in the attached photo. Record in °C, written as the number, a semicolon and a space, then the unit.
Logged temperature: 40; °C
